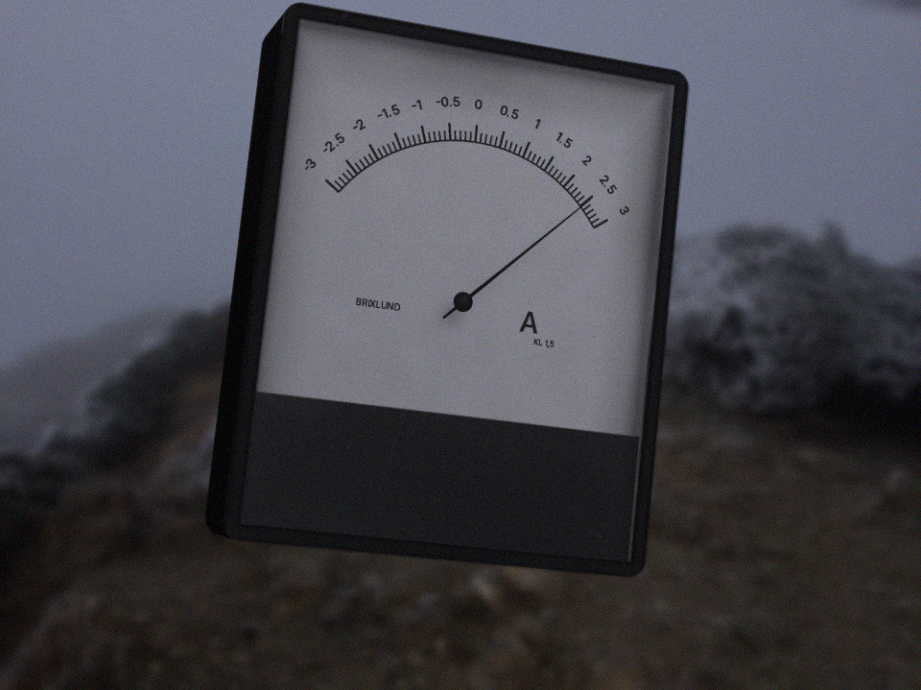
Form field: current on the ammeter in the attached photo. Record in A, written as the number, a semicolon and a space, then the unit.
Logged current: 2.5; A
